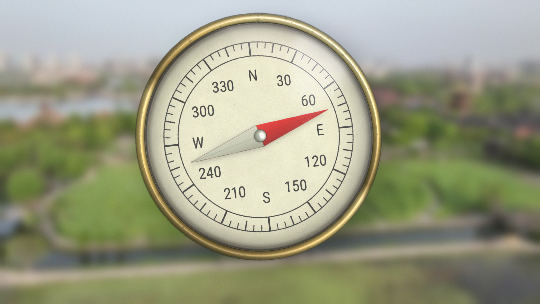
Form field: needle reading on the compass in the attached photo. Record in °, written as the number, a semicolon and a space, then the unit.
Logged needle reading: 75; °
